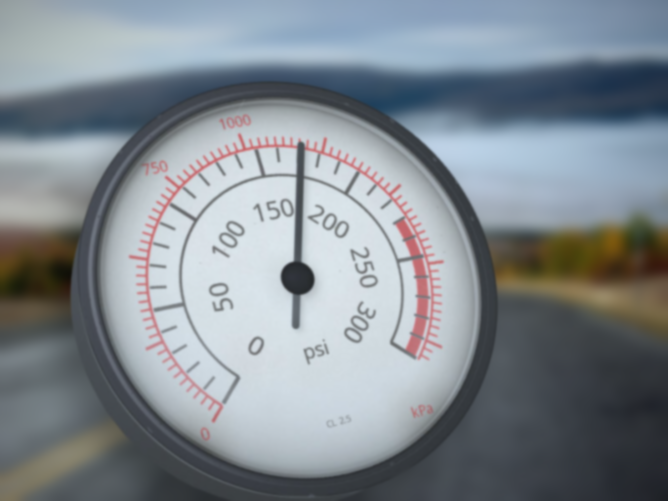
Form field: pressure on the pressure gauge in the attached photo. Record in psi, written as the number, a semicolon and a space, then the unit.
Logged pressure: 170; psi
